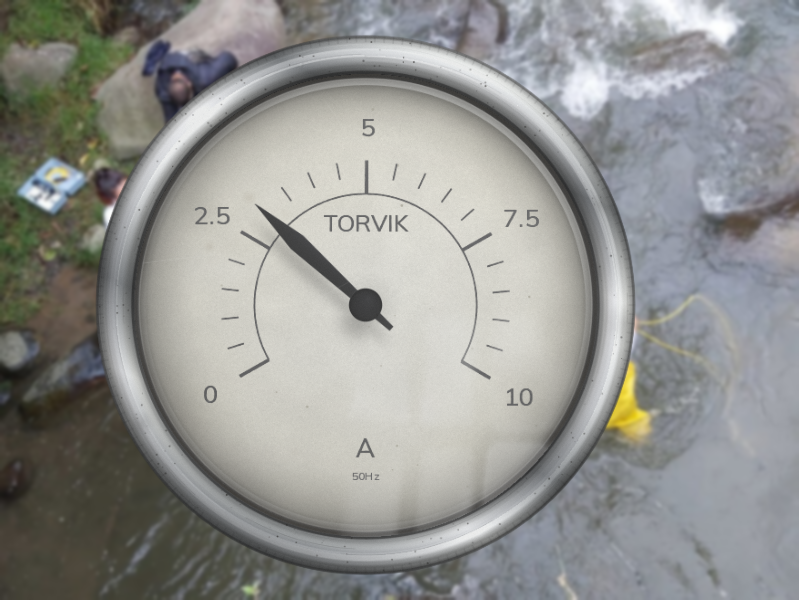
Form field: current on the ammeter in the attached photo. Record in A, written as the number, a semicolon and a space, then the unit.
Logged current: 3; A
